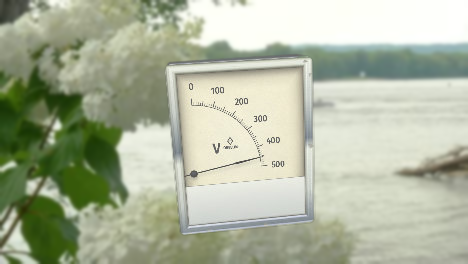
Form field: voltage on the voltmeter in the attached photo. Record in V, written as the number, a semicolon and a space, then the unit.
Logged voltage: 450; V
